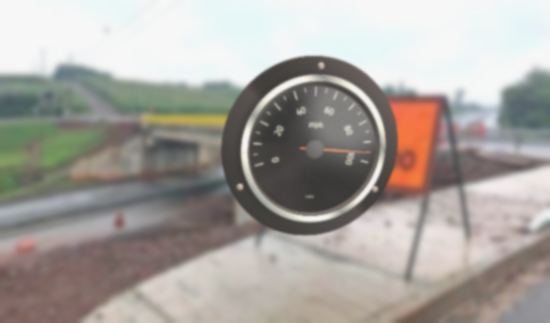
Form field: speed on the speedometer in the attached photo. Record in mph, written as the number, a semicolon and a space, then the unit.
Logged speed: 95; mph
